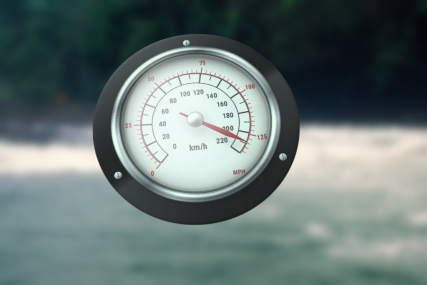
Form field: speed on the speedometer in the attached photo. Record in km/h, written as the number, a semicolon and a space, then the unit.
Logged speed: 210; km/h
